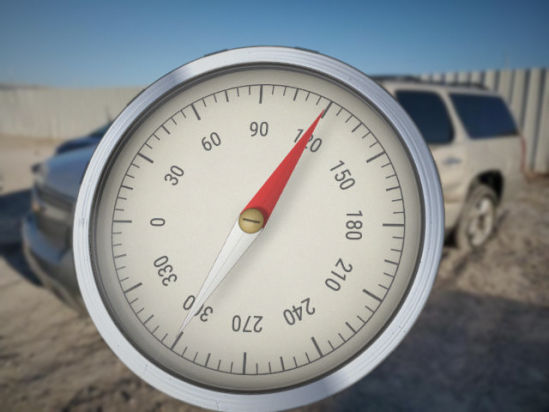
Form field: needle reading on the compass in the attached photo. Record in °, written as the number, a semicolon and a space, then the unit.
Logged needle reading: 120; °
